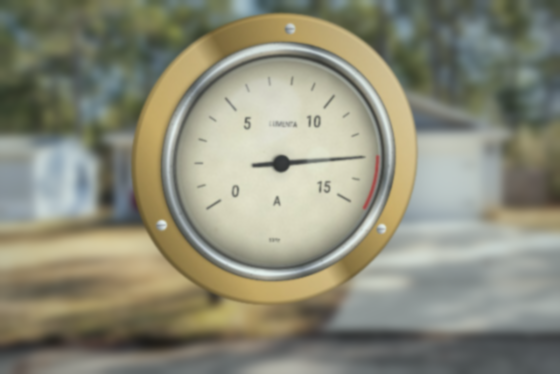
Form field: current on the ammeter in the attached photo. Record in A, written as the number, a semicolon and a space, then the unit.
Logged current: 13; A
